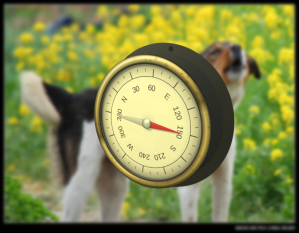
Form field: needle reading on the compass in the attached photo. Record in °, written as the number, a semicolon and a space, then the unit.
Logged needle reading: 150; °
